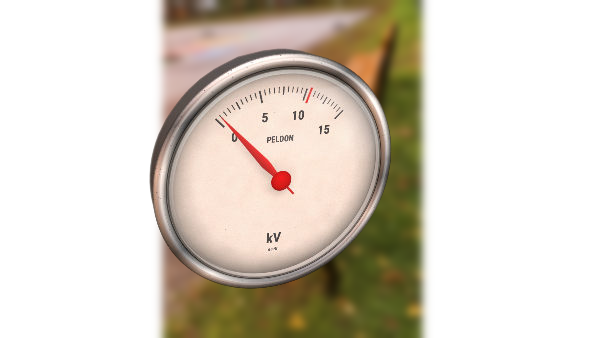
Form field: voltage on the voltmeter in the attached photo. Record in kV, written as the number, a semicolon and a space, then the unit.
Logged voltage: 0.5; kV
